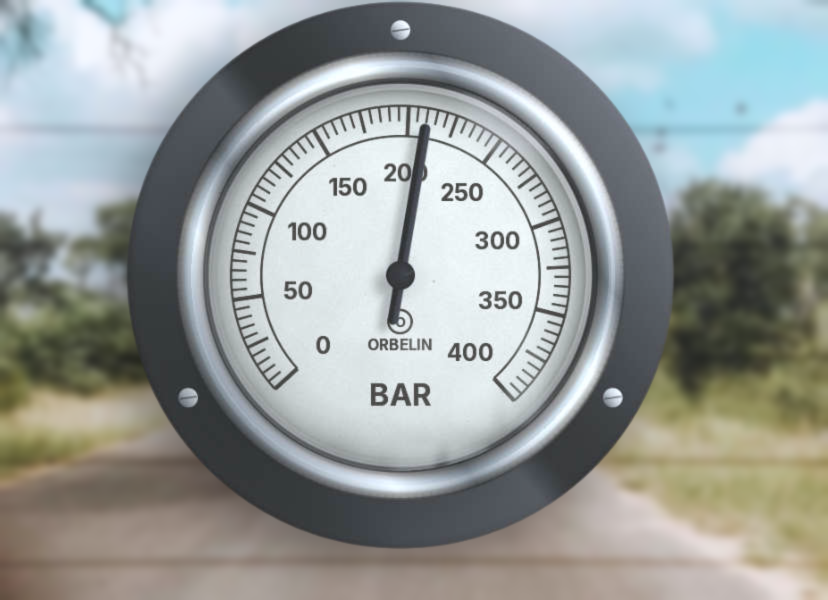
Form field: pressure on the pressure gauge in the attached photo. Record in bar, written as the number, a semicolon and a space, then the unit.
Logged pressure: 210; bar
